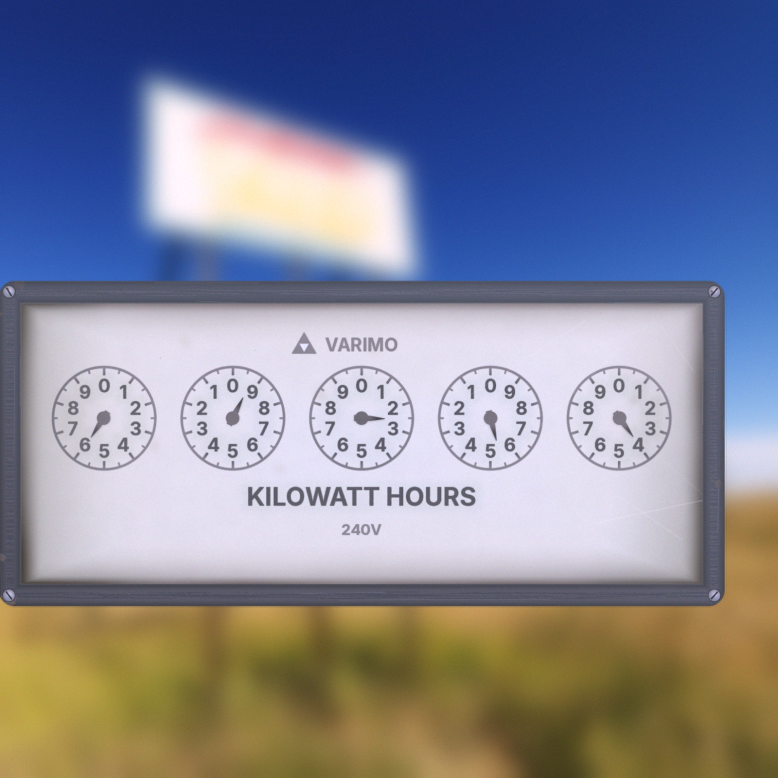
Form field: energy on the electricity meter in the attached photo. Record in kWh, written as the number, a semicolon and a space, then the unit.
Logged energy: 59254; kWh
